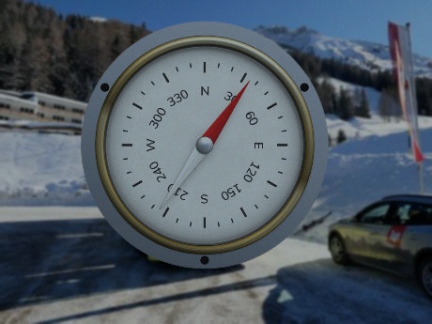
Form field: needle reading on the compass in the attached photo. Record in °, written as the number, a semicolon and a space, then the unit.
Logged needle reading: 35; °
